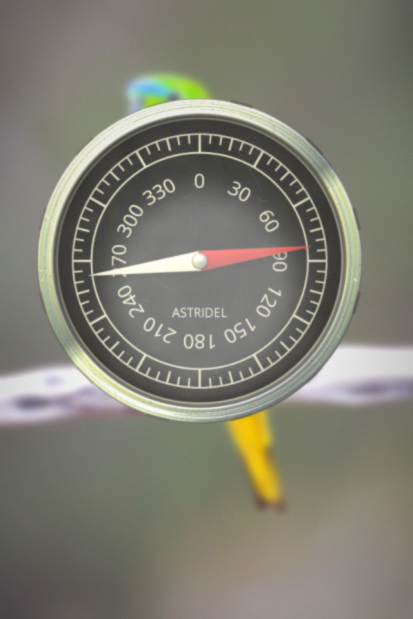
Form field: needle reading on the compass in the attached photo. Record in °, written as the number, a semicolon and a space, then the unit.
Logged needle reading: 82.5; °
